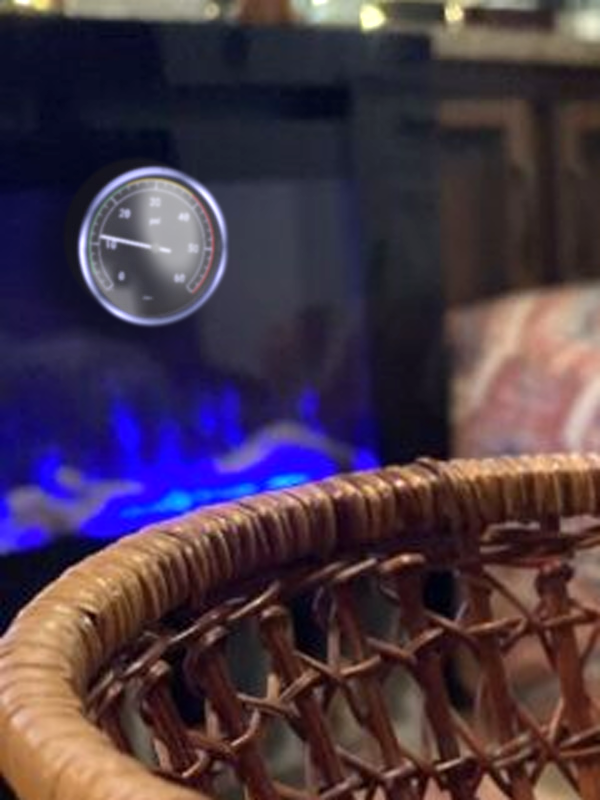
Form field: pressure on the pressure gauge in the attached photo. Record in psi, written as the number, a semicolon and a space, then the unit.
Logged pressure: 12; psi
